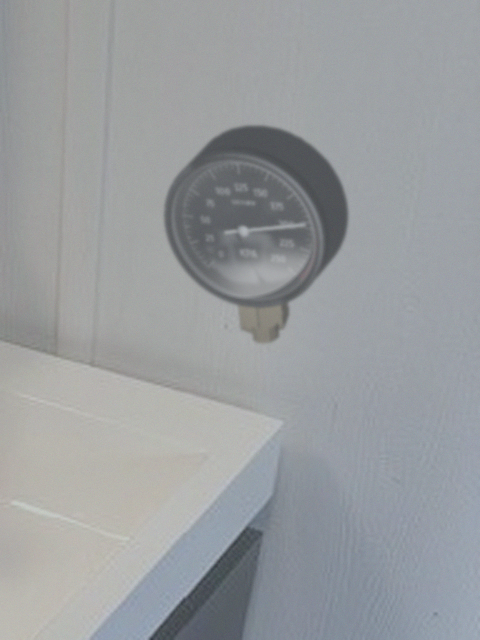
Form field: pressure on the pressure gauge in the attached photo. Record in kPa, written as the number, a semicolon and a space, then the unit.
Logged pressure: 200; kPa
